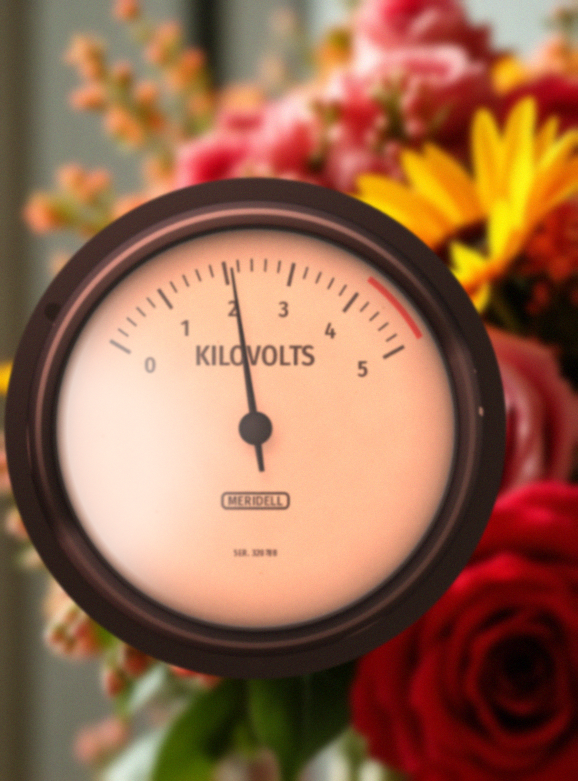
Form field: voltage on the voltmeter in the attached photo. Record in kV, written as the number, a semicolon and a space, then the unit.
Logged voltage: 2.1; kV
